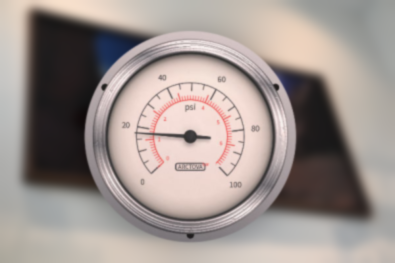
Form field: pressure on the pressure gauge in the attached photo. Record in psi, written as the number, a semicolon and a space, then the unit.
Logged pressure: 17.5; psi
